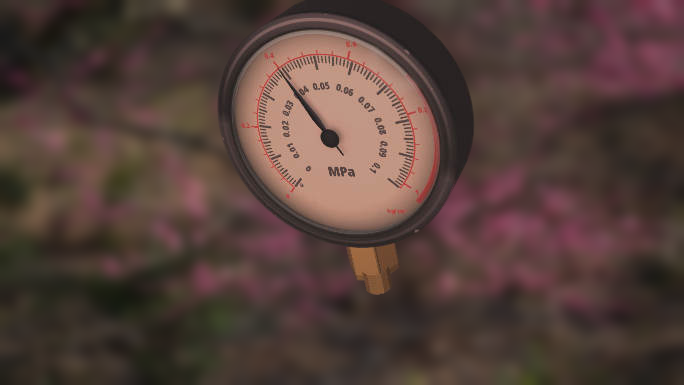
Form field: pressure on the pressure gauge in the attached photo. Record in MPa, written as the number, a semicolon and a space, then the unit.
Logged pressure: 0.04; MPa
